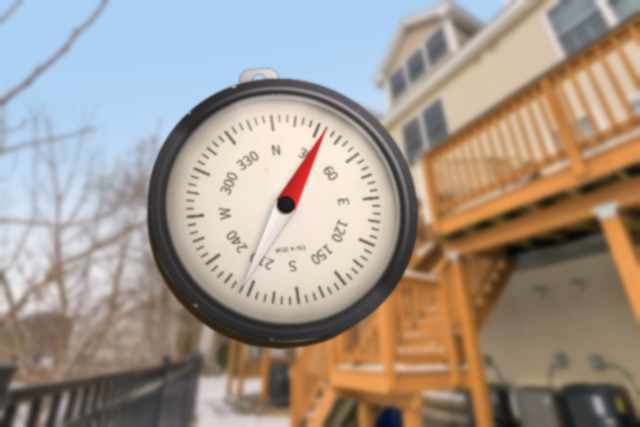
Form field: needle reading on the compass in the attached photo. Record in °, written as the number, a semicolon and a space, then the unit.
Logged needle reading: 35; °
